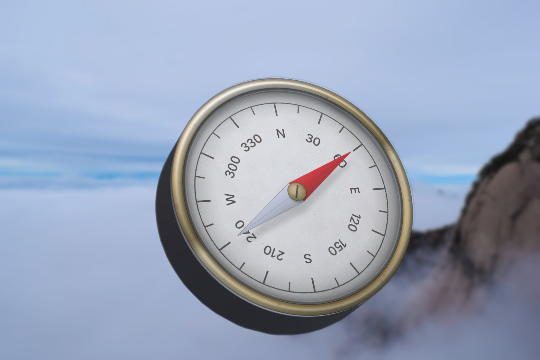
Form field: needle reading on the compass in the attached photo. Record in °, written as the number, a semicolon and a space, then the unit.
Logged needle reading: 60; °
